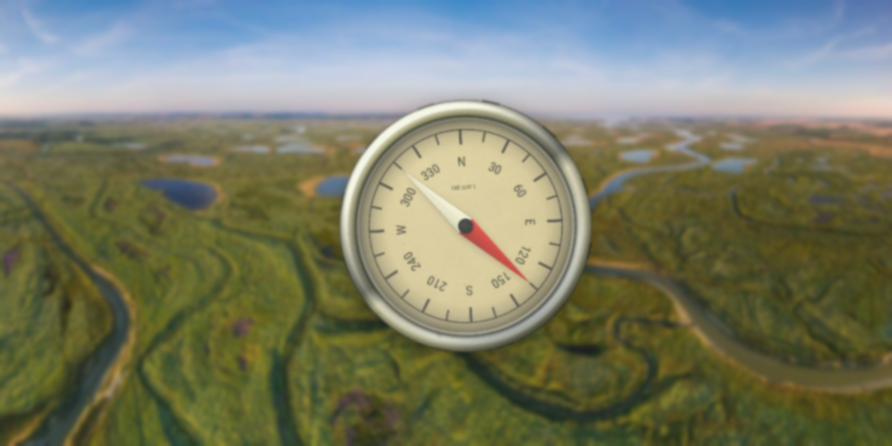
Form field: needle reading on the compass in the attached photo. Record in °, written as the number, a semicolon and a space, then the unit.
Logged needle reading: 135; °
